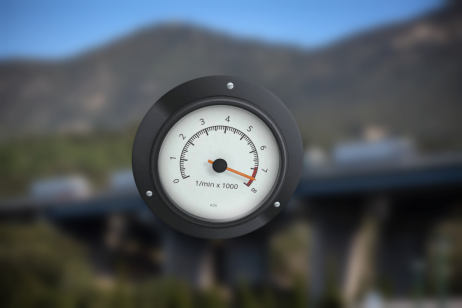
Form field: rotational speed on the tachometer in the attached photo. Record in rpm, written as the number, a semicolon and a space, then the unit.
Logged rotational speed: 7500; rpm
